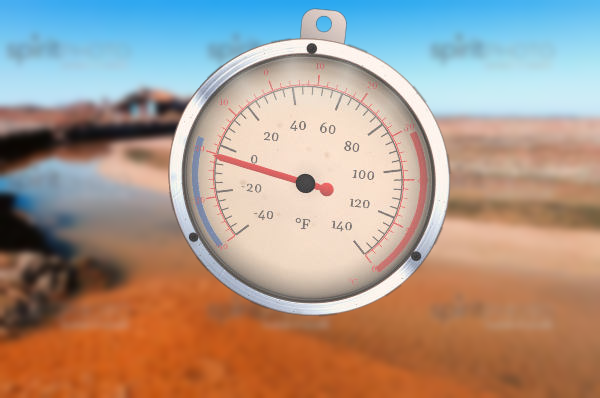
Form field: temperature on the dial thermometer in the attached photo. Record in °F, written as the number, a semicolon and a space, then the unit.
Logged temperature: -4; °F
